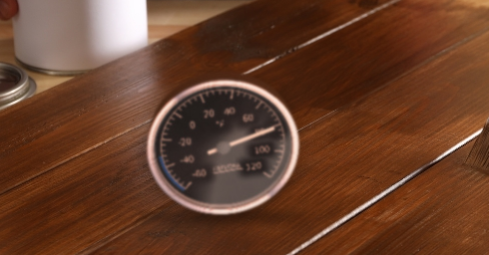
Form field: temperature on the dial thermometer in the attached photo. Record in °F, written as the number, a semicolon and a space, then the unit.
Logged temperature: 80; °F
